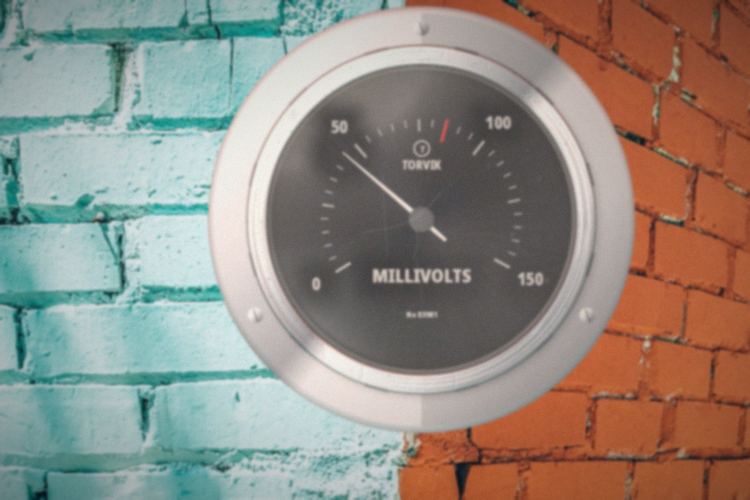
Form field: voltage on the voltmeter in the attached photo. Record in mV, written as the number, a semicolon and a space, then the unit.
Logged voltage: 45; mV
